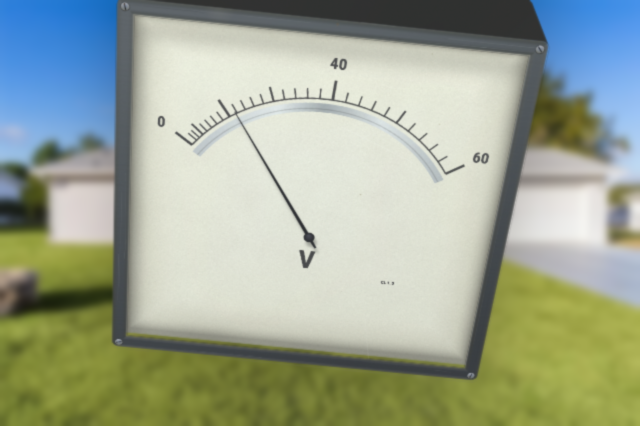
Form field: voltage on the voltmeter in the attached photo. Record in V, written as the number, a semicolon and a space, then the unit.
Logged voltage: 22; V
